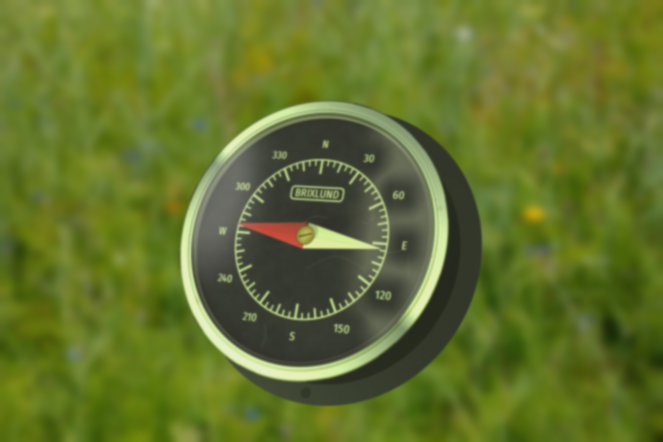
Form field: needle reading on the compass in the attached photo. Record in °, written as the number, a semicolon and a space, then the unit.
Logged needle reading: 275; °
